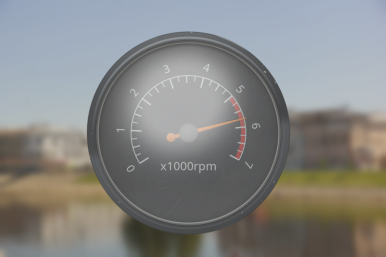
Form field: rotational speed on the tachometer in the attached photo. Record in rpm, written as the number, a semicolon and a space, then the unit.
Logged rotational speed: 5750; rpm
